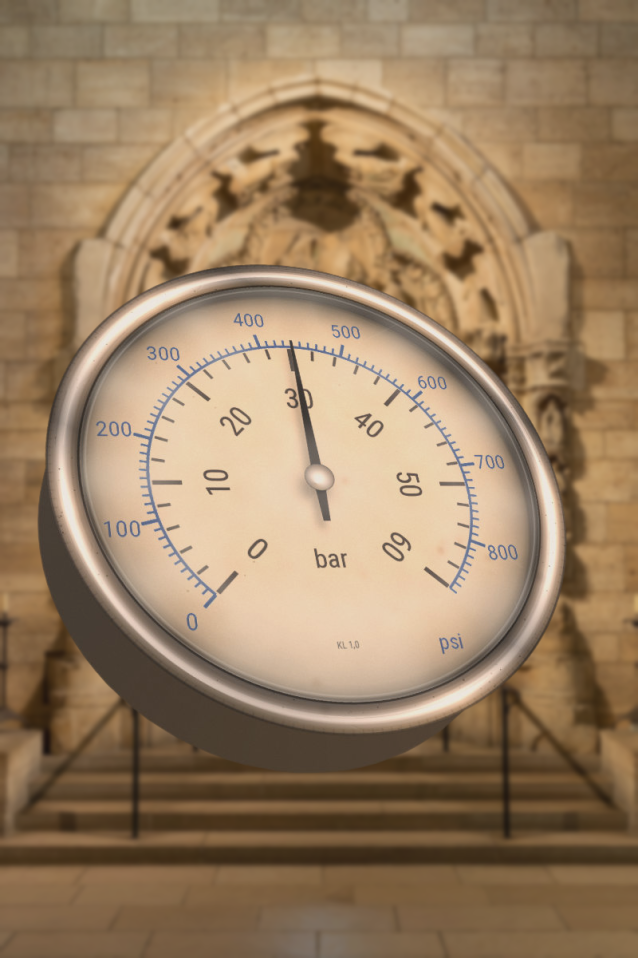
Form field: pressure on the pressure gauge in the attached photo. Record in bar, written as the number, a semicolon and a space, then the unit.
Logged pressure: 30; bar
